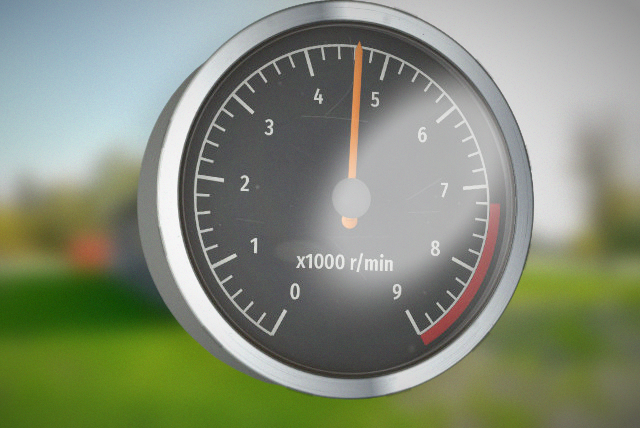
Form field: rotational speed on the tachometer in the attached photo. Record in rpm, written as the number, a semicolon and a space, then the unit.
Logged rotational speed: 4600; rpm
